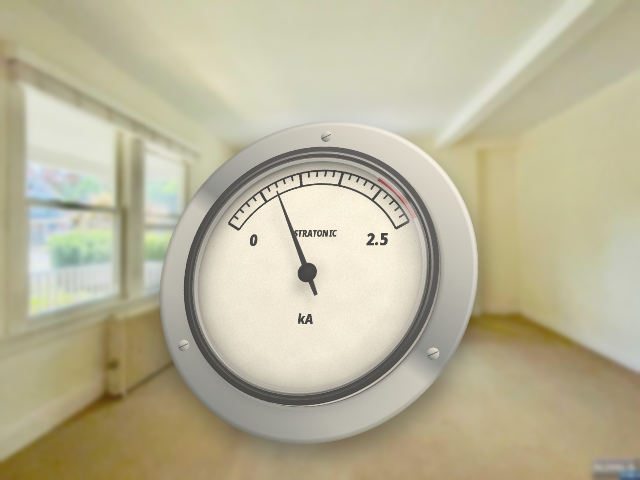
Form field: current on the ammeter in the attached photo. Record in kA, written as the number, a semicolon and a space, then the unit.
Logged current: 0.7; kA
